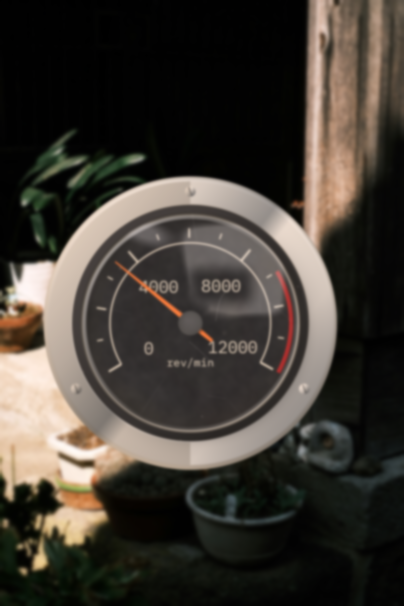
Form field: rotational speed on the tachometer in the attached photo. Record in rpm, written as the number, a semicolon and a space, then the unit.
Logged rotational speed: 3500; rpm
